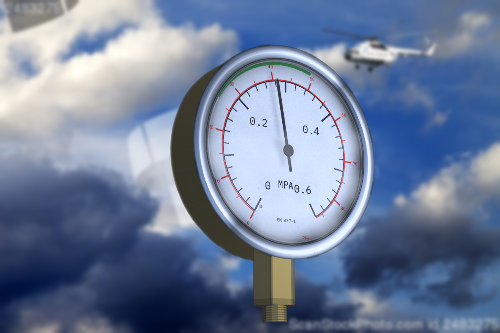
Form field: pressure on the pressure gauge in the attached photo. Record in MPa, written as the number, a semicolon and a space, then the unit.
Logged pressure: 0.28; MPa
